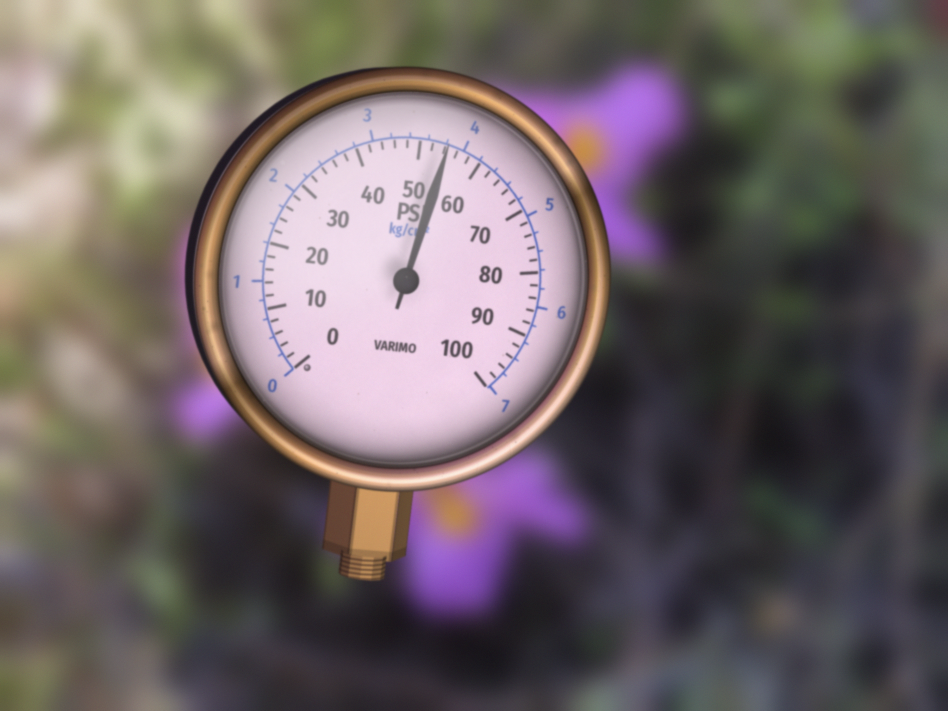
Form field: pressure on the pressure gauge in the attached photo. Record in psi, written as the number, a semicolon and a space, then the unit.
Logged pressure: 54; psi
